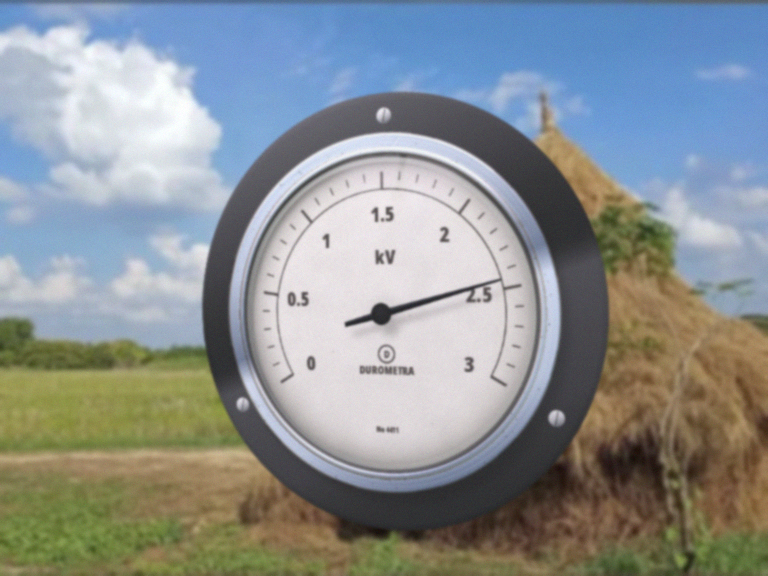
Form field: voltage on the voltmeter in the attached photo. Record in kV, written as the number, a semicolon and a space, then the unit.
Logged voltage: 2.45; kV
